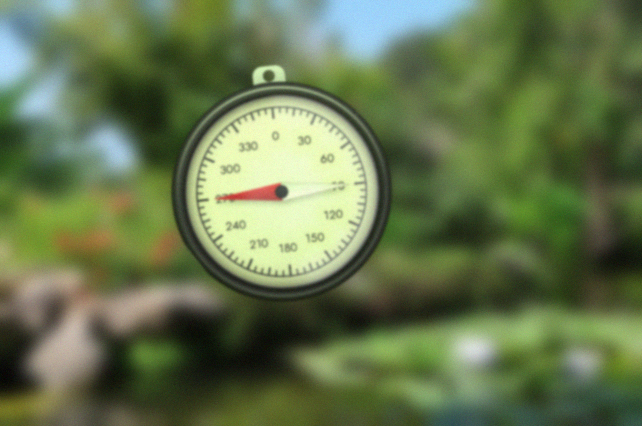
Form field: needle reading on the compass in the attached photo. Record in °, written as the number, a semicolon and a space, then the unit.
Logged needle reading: 270; °
